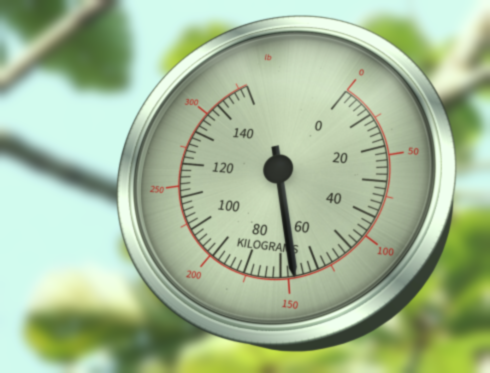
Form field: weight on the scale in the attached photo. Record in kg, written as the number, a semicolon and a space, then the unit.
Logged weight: 66; kg
